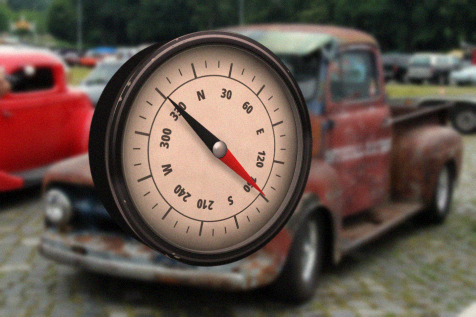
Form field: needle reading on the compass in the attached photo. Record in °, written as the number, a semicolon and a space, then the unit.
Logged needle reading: 150; °
